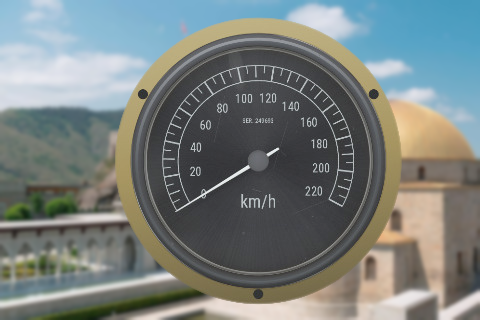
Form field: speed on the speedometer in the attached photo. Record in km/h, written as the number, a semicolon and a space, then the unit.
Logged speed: 0; km/h
